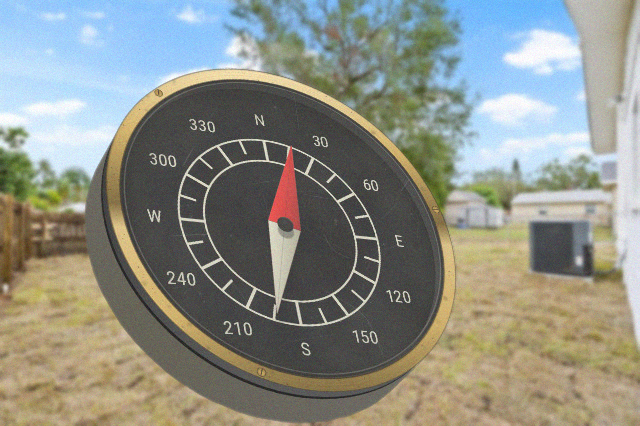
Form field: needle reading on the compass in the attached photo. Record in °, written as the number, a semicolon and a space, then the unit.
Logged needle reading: 15; °
